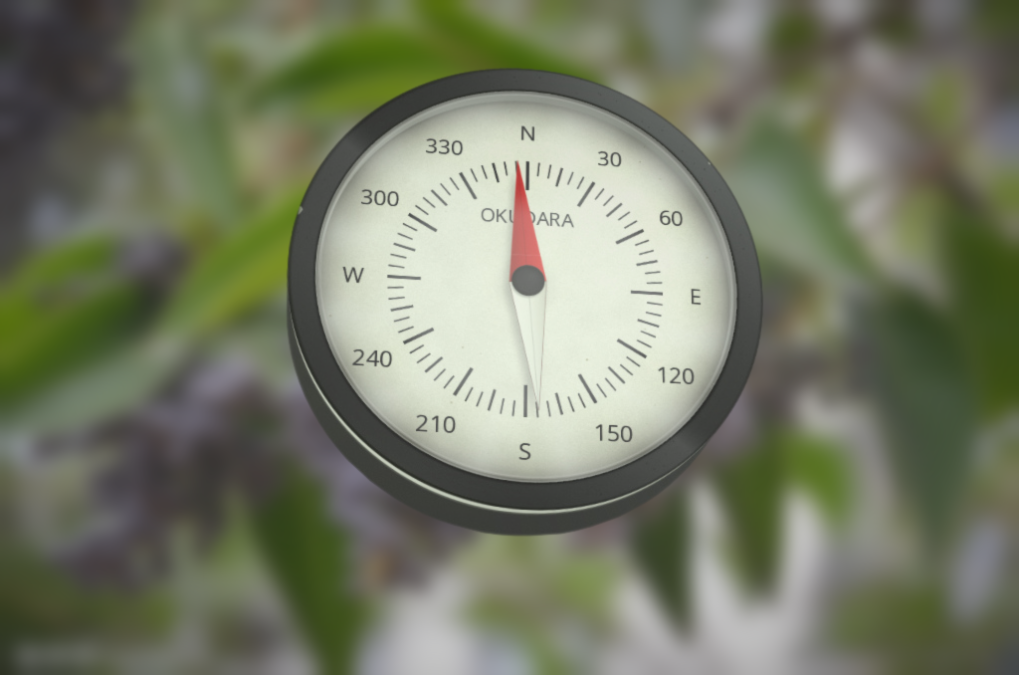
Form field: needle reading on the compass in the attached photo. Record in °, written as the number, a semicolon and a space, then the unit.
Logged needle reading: 355; °
